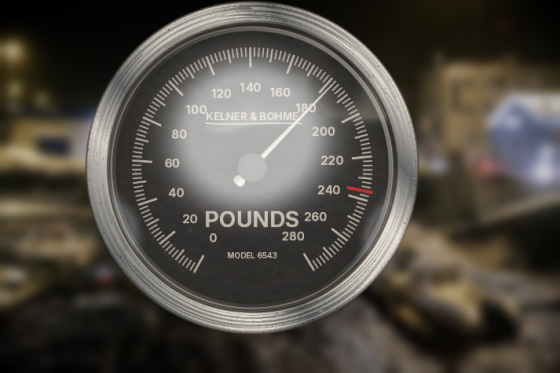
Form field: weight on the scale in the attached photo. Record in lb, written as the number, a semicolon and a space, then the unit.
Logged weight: 182; lb
